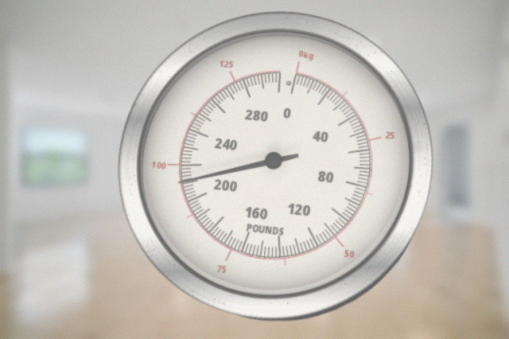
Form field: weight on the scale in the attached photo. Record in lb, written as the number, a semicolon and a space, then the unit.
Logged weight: 210; lb
